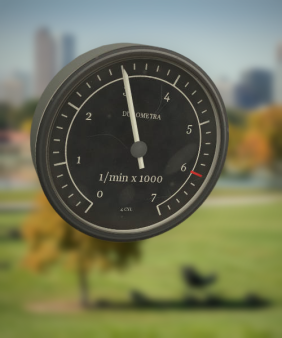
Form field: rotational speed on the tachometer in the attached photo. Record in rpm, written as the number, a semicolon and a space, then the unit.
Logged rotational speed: 3000; rpm
